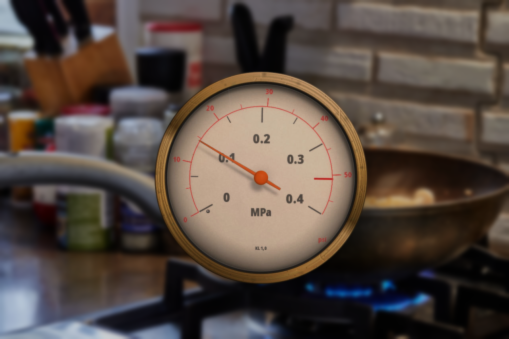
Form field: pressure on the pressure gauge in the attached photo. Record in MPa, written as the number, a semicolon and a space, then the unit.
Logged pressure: 0.1; MPa
